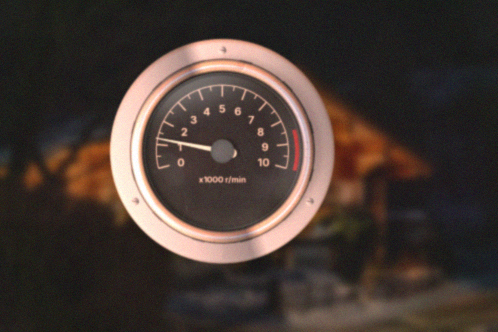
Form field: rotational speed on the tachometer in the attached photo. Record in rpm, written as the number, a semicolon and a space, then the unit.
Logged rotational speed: 1250; rpm
